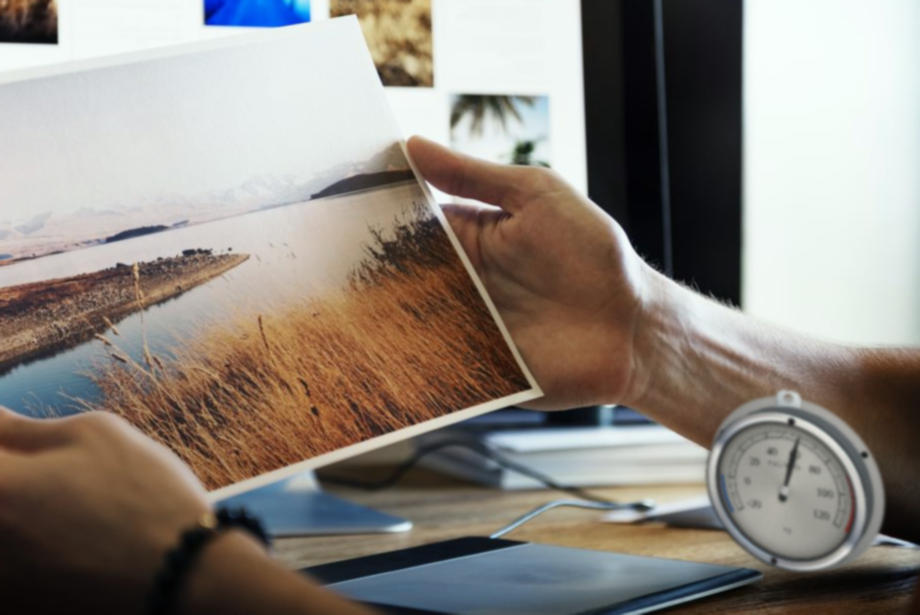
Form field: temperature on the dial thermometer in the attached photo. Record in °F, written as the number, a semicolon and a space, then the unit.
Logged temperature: 60; °F
